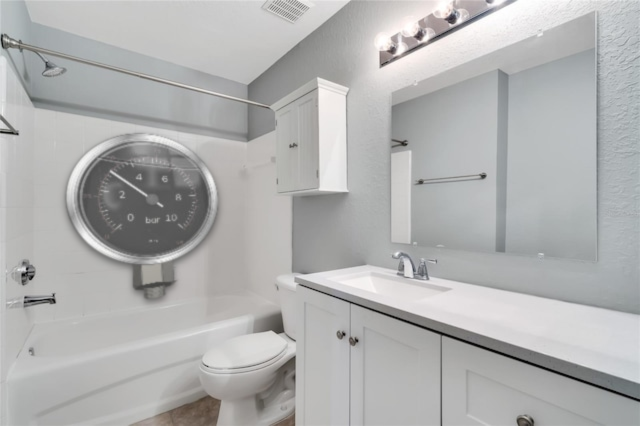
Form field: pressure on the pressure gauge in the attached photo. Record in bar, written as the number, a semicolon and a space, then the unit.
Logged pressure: 3; bar
